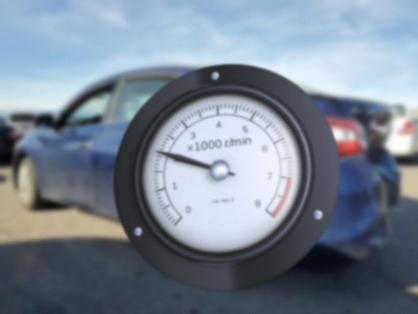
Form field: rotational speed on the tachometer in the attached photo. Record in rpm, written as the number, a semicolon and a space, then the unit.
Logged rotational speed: 2000; rpm
